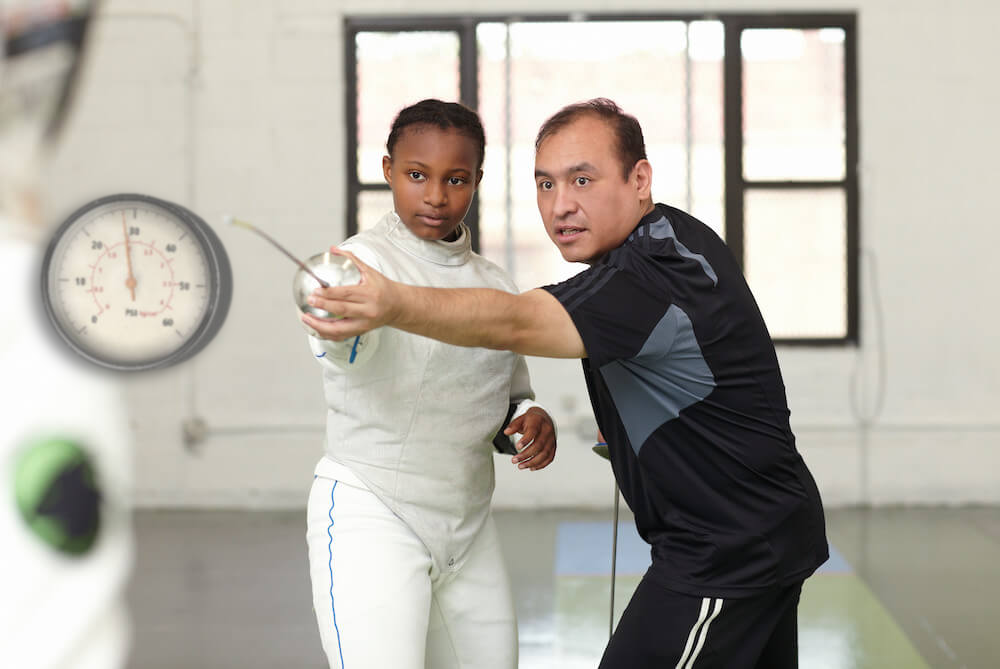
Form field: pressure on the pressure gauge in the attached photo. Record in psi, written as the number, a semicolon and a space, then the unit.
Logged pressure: 28; psi
